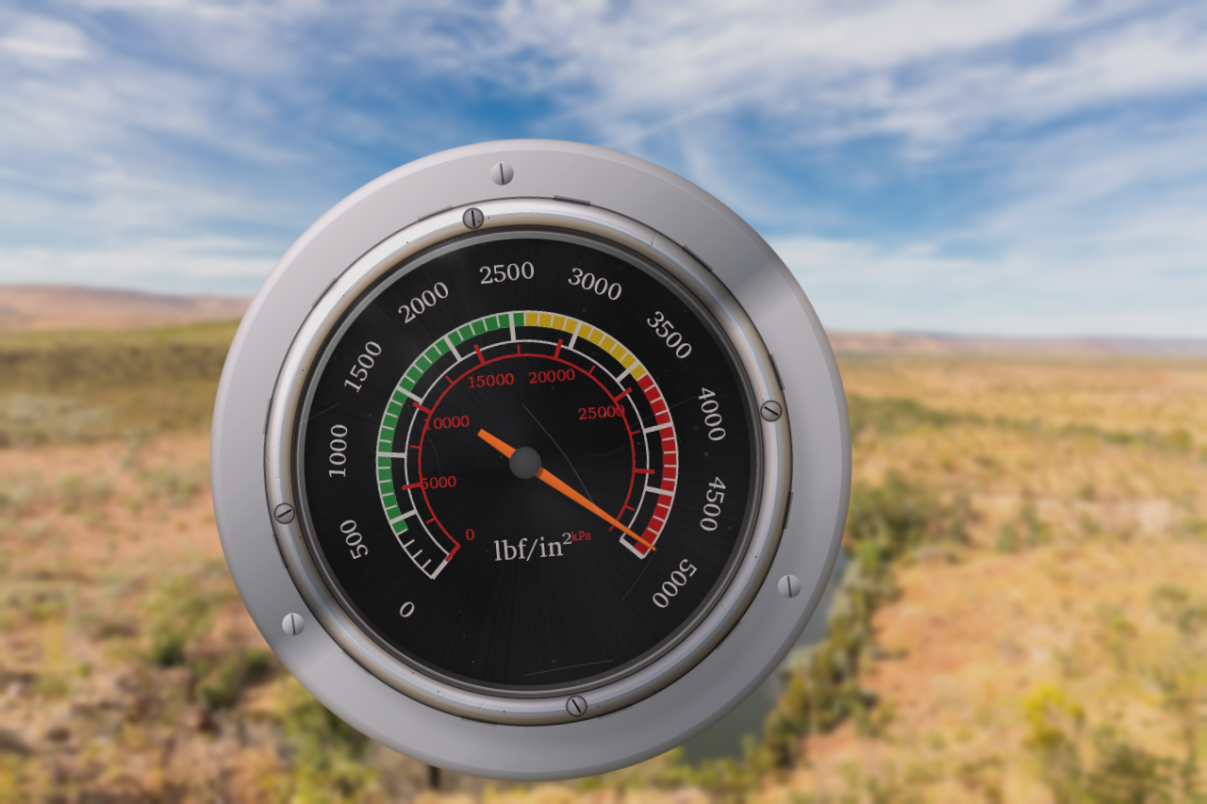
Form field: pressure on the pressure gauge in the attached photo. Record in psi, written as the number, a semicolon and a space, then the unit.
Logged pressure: 4900; psi
